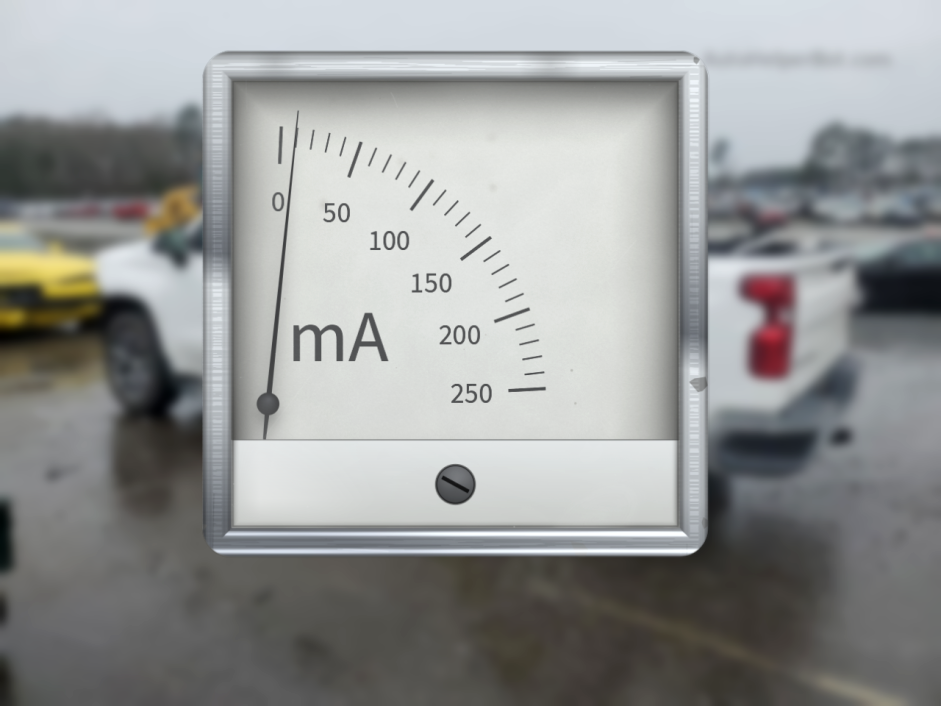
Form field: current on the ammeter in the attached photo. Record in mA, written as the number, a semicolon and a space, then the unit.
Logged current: 10; mA
